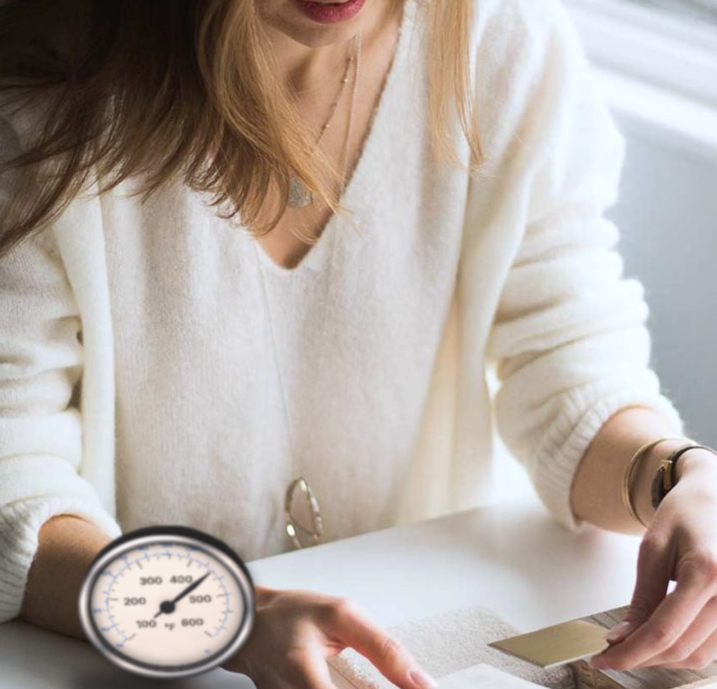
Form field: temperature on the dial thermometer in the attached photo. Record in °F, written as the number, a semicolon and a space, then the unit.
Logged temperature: 440; °F
